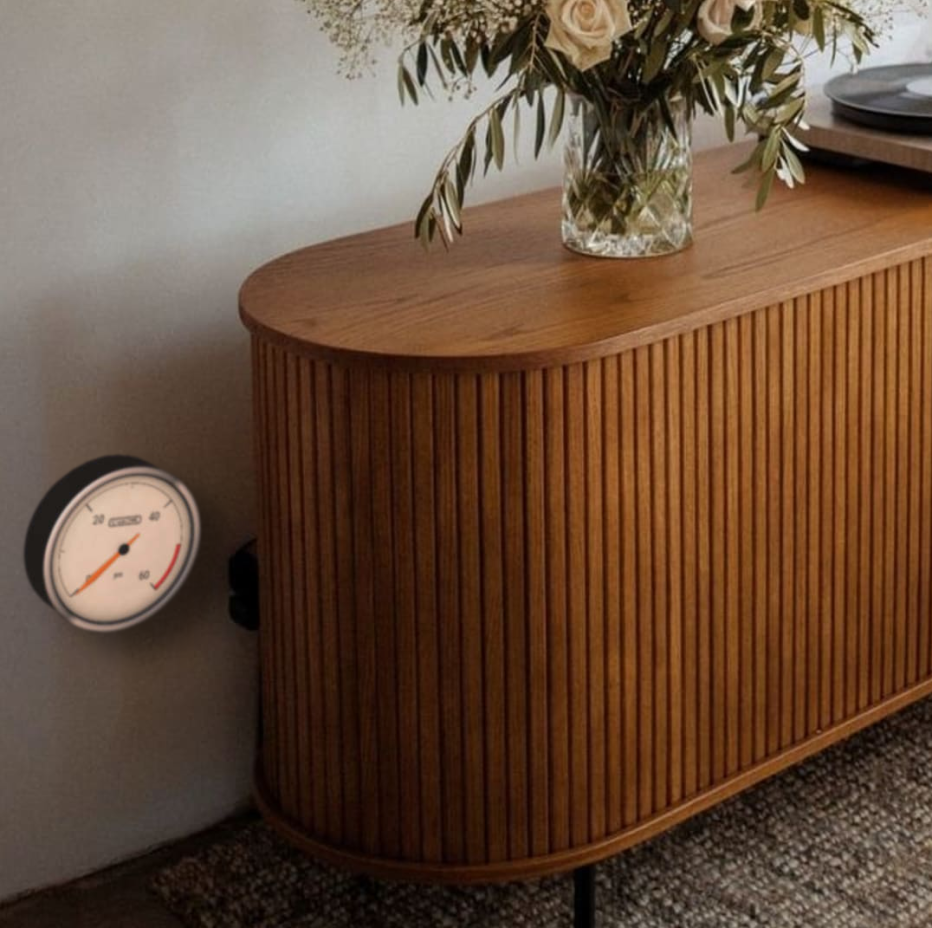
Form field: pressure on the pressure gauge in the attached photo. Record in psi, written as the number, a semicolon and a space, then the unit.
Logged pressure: 0; psi
